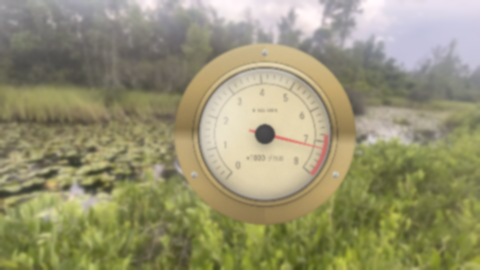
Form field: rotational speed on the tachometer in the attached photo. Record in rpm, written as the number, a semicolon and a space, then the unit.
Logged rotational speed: 7200; rpm
